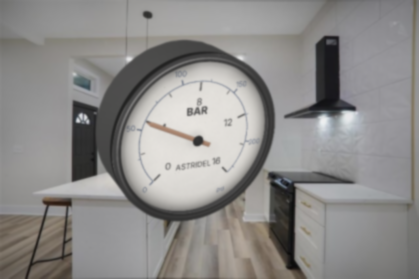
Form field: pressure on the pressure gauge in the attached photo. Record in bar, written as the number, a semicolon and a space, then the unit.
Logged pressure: 4; bar
